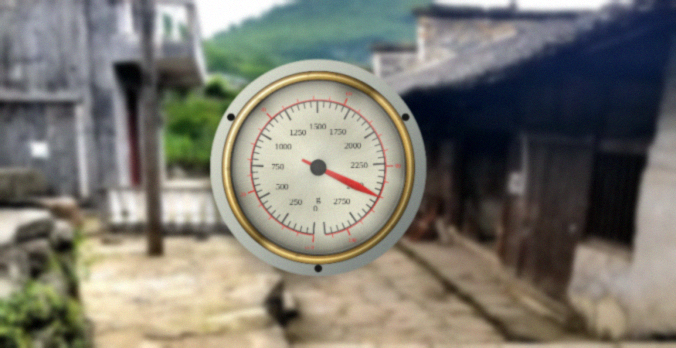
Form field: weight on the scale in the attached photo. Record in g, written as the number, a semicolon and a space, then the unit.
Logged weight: 2500; g
